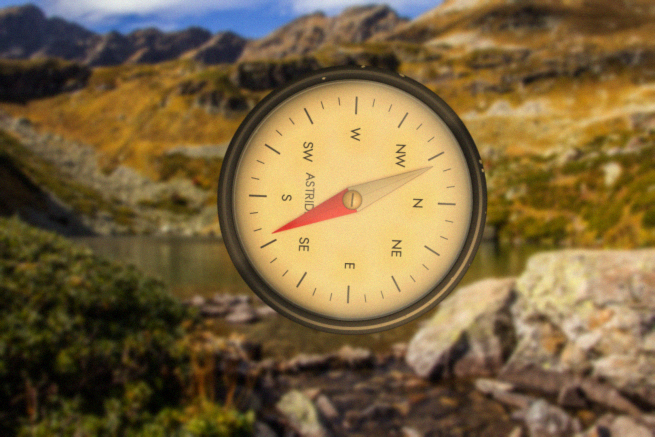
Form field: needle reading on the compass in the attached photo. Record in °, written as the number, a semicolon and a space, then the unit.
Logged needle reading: 155; °
